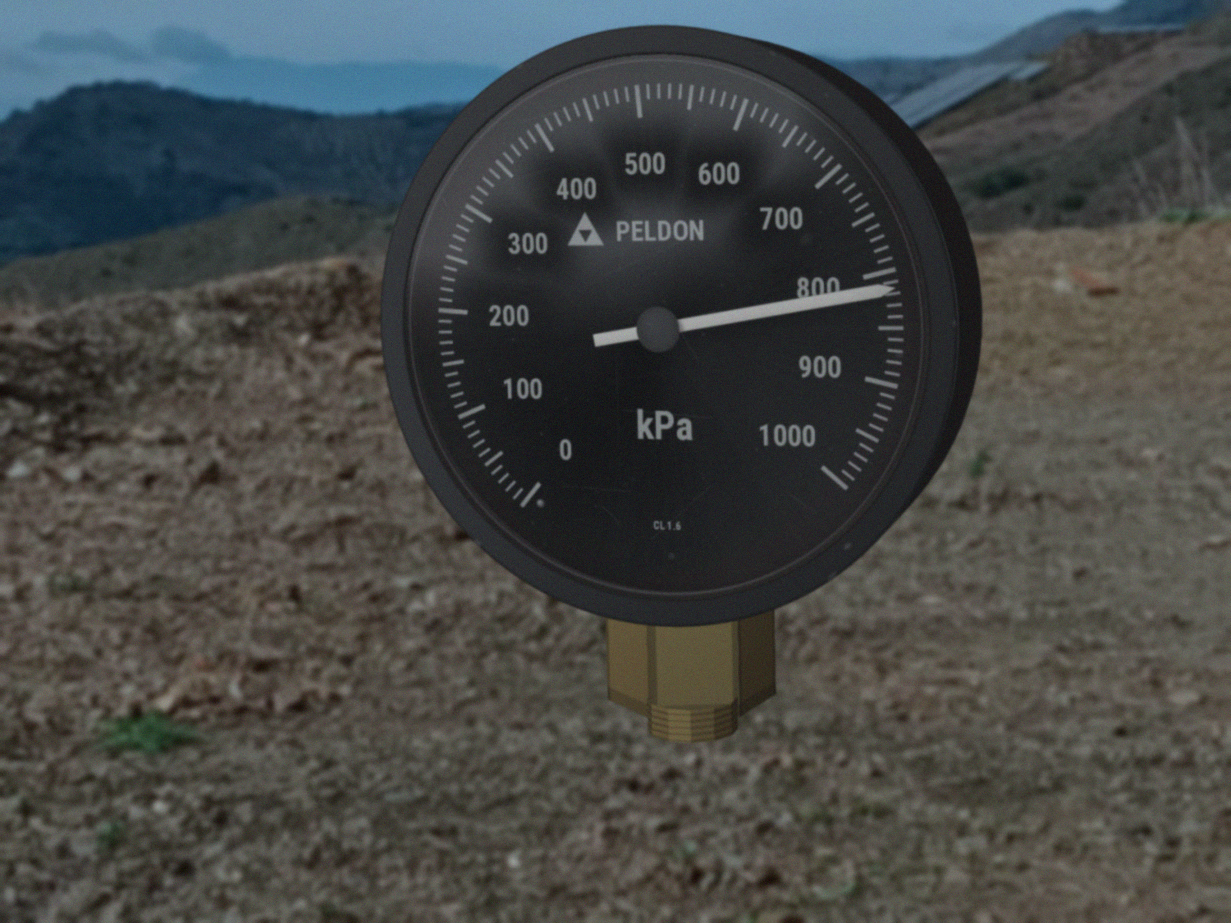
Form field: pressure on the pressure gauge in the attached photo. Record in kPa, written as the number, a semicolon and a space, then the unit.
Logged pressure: 815; kPa
